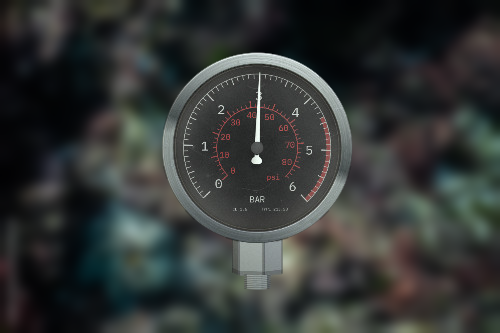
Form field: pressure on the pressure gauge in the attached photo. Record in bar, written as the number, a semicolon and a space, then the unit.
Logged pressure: 3; bar
